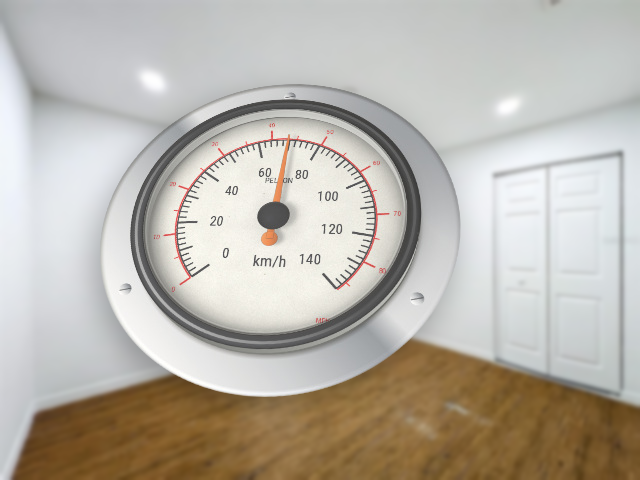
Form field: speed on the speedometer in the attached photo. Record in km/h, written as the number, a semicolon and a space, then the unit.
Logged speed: 70; km/h
